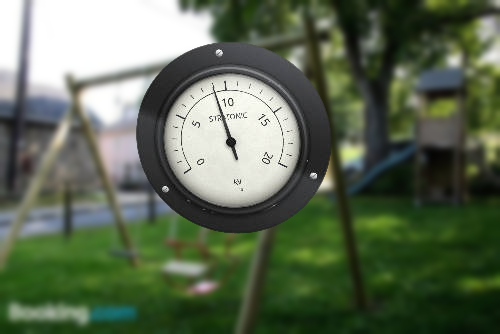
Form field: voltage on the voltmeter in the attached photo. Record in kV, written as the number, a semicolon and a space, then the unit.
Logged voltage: 9; kV
